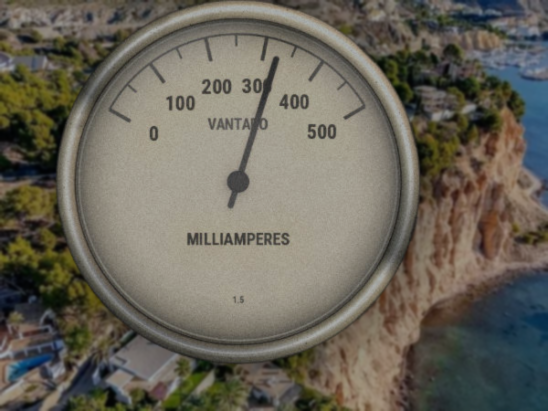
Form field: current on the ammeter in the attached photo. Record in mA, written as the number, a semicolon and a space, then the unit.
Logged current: 325; mA
